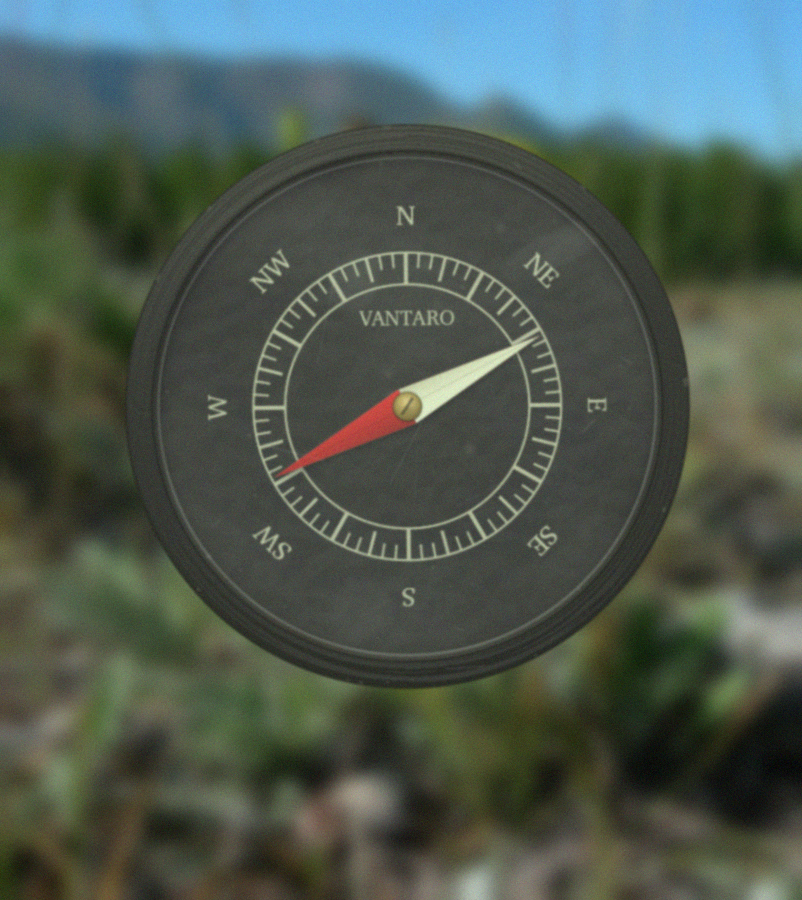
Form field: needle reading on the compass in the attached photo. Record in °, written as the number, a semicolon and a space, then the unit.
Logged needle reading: 242.5; °
